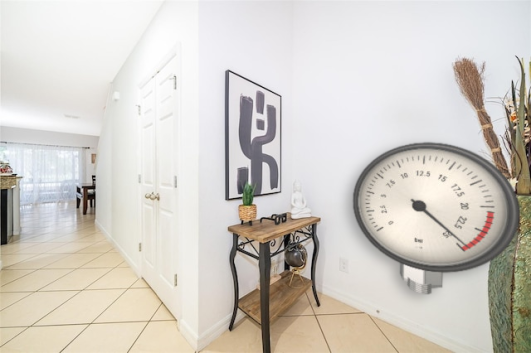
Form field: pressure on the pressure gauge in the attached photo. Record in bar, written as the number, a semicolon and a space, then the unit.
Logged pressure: 24.5; bar
